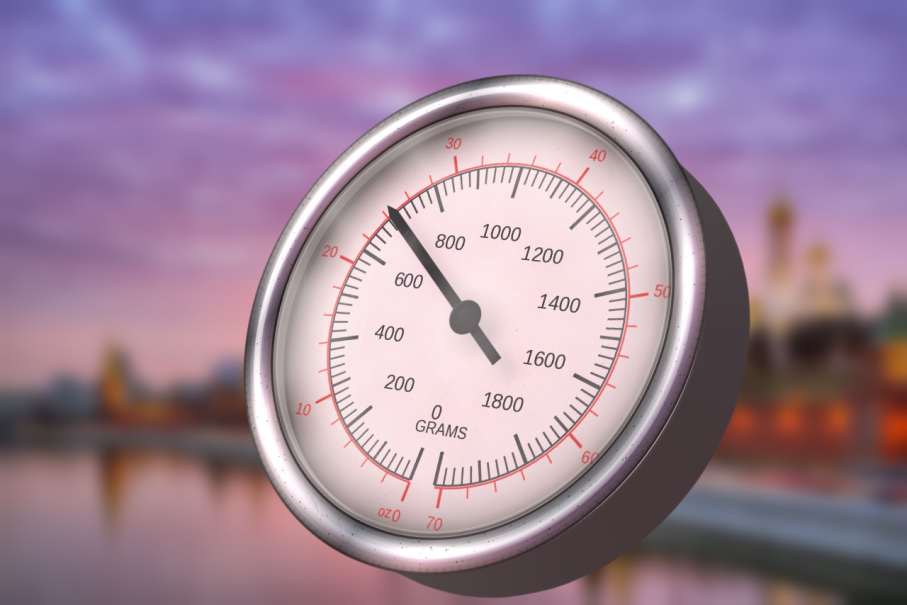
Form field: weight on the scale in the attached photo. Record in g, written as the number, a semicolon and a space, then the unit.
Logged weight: 700; g
